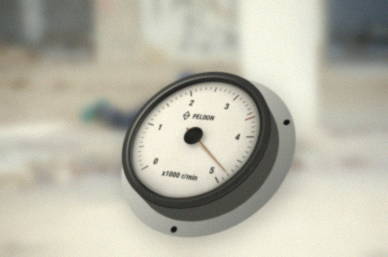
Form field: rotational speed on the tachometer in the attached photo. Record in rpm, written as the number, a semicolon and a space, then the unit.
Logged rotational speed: 4800; rpm
